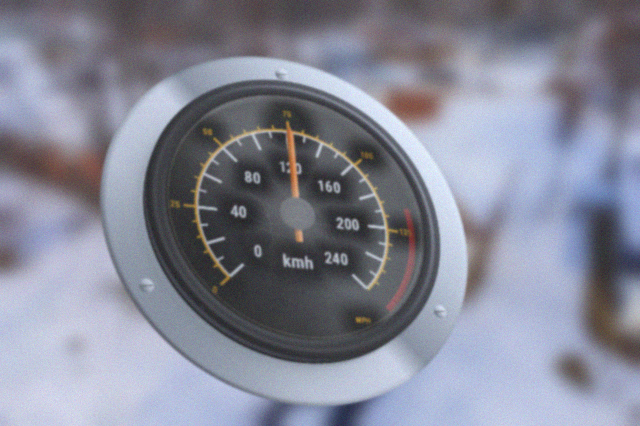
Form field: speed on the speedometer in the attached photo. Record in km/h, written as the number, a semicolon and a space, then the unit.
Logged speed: 120; km/h
